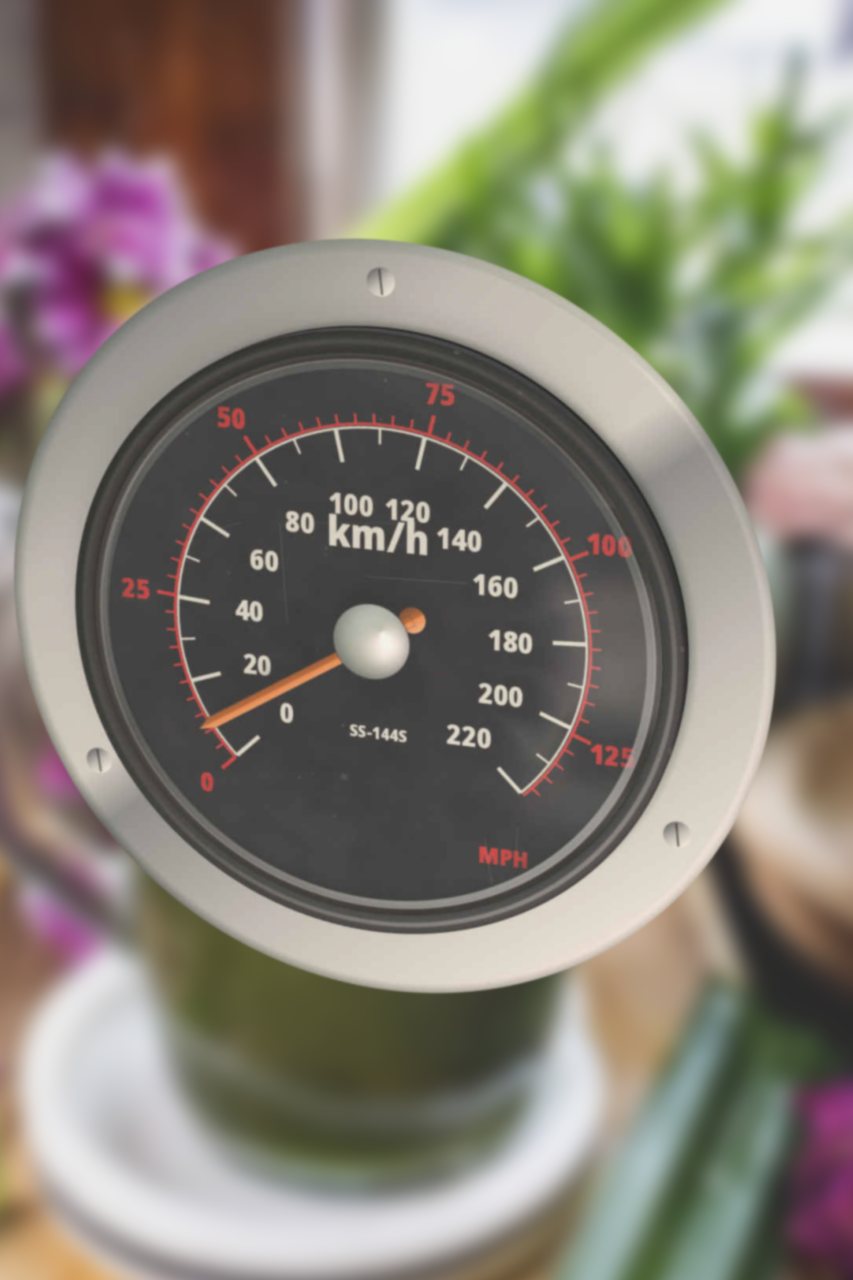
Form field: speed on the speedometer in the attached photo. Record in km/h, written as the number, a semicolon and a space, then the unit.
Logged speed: 10; km/h
